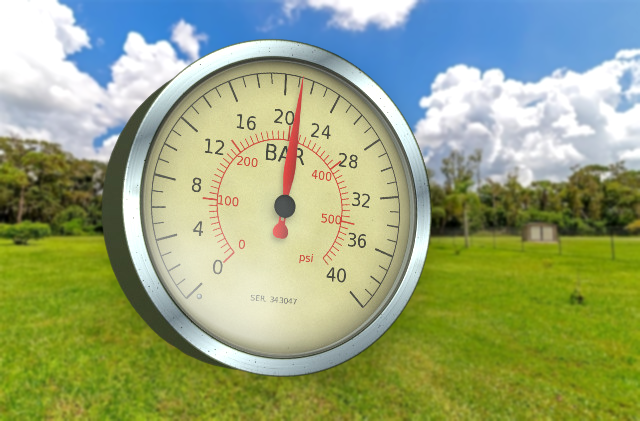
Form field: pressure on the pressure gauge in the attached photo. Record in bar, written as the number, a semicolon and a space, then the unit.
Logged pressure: 21; bar
